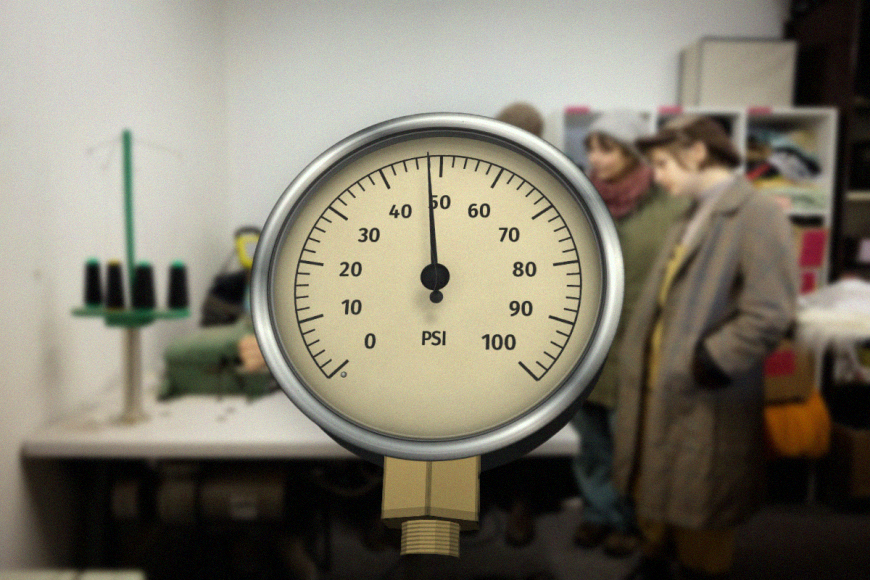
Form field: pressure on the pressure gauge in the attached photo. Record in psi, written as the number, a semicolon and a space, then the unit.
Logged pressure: 48; psi
